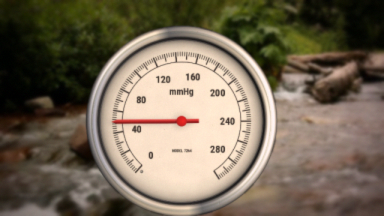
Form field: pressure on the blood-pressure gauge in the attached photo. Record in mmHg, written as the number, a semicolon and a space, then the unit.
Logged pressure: 50; mmHg
